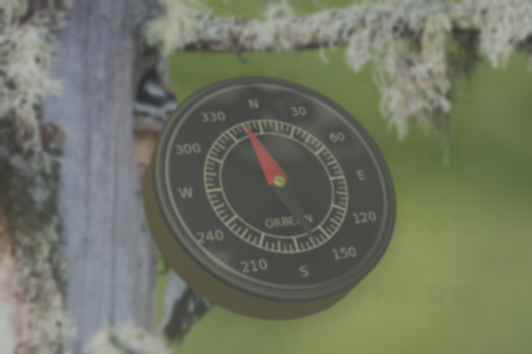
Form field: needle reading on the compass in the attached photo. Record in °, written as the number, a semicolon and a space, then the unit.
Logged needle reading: 345; °
